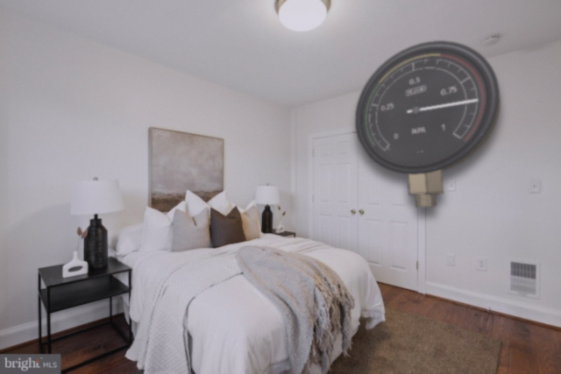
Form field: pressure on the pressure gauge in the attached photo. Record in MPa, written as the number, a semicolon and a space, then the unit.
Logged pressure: 0.85; MPa
